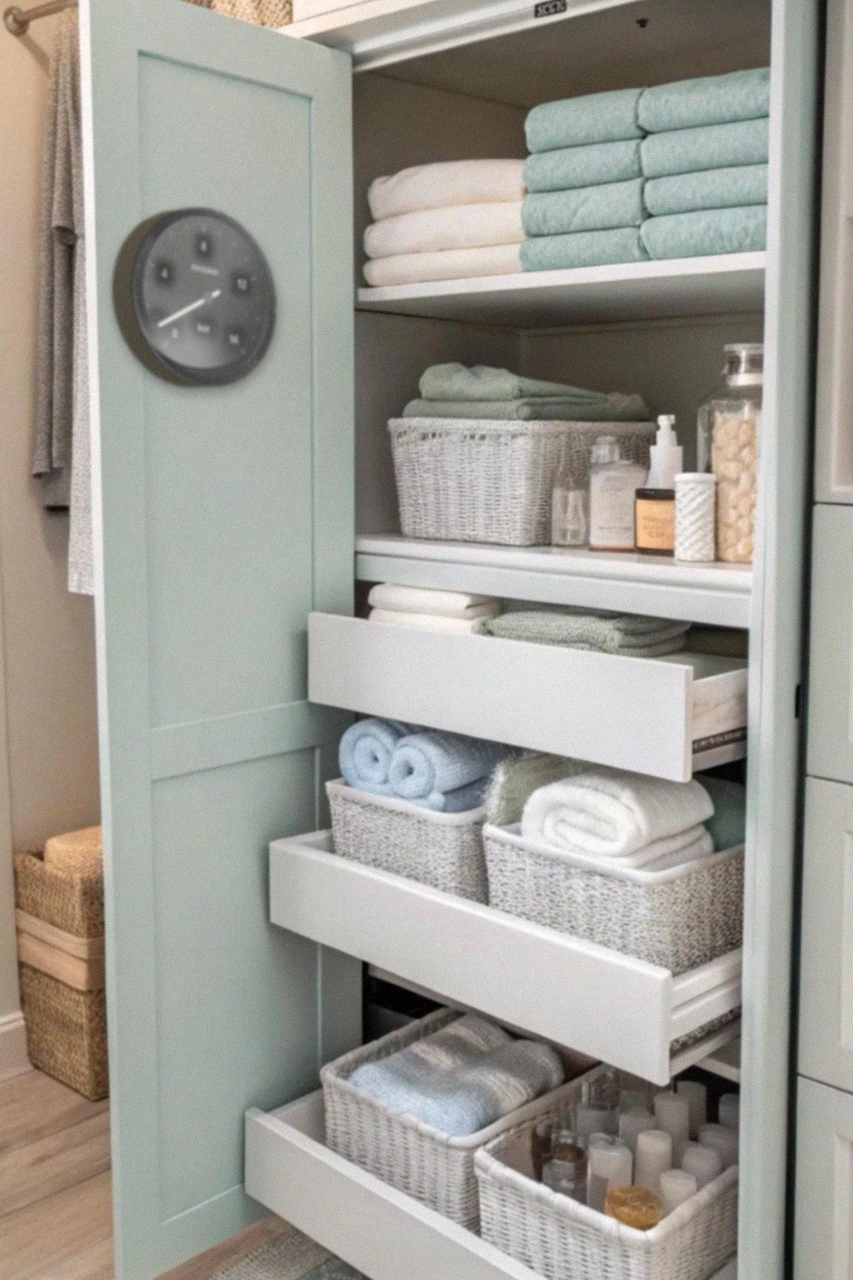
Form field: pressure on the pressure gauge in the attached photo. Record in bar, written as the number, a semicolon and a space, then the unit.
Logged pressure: 1; bar
